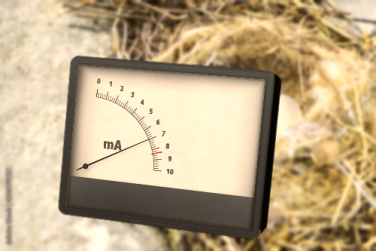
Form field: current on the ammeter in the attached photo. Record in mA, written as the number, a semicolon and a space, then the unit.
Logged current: 7; mA
